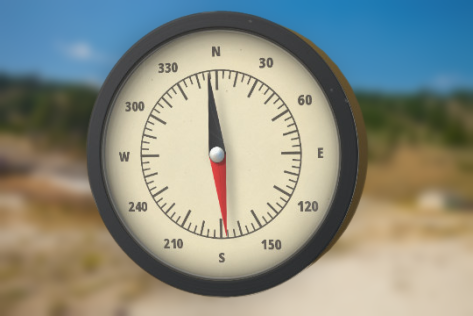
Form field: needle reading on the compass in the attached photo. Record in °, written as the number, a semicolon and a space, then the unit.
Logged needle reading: 175; °
